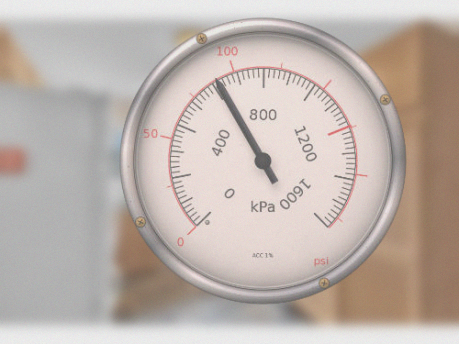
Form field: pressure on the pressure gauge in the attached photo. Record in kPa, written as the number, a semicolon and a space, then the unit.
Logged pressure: 620; kPa
